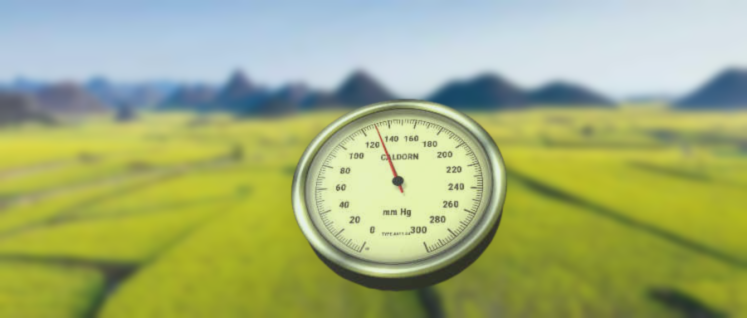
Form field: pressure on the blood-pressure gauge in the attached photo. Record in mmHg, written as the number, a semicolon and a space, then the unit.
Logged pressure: 130; mmHg
